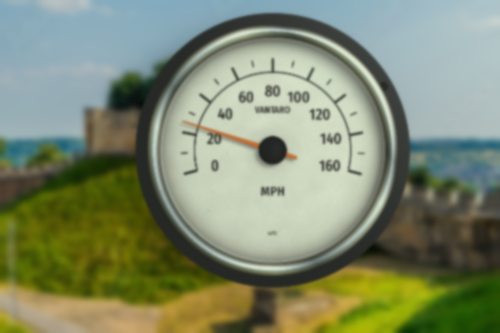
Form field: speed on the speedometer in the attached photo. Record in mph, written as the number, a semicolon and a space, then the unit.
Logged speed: 25; mph
